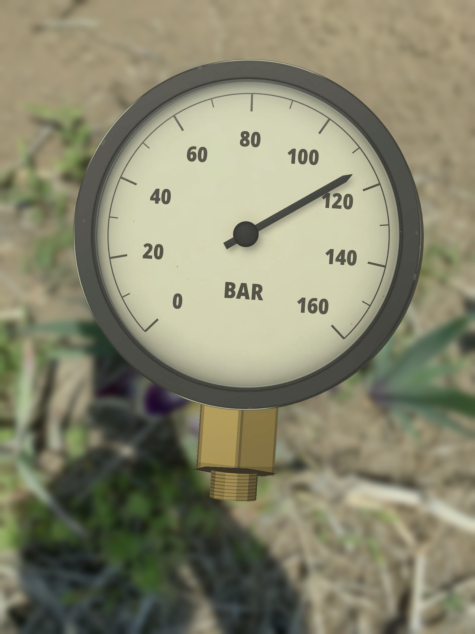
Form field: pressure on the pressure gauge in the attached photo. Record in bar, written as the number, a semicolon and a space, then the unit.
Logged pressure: 115; bar
